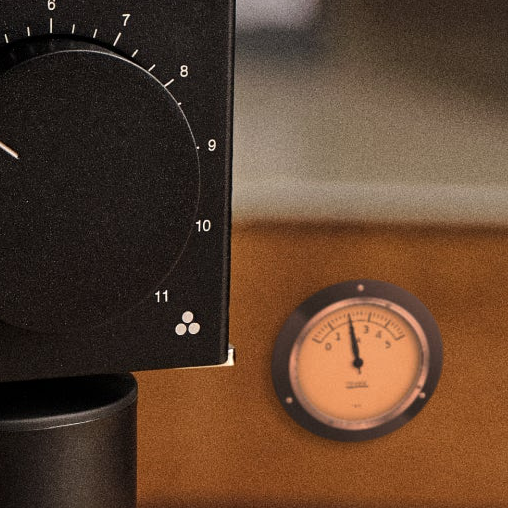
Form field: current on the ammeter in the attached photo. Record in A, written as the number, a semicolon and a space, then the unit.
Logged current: 2; A
